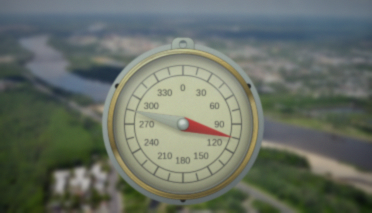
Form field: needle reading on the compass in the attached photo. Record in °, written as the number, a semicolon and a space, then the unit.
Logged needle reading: 105; °
